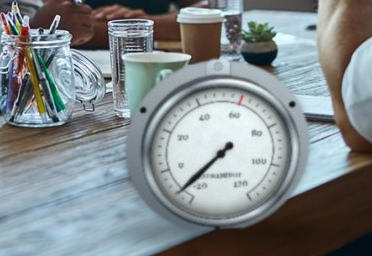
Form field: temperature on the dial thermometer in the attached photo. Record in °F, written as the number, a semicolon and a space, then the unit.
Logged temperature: -12; °F
